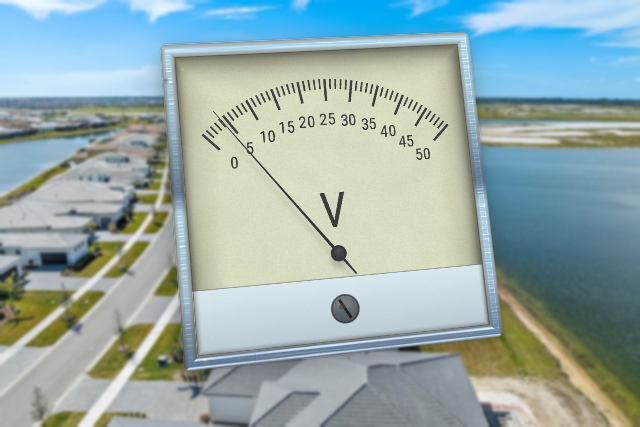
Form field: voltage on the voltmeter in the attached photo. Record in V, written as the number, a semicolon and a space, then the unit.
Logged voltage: 4; V
